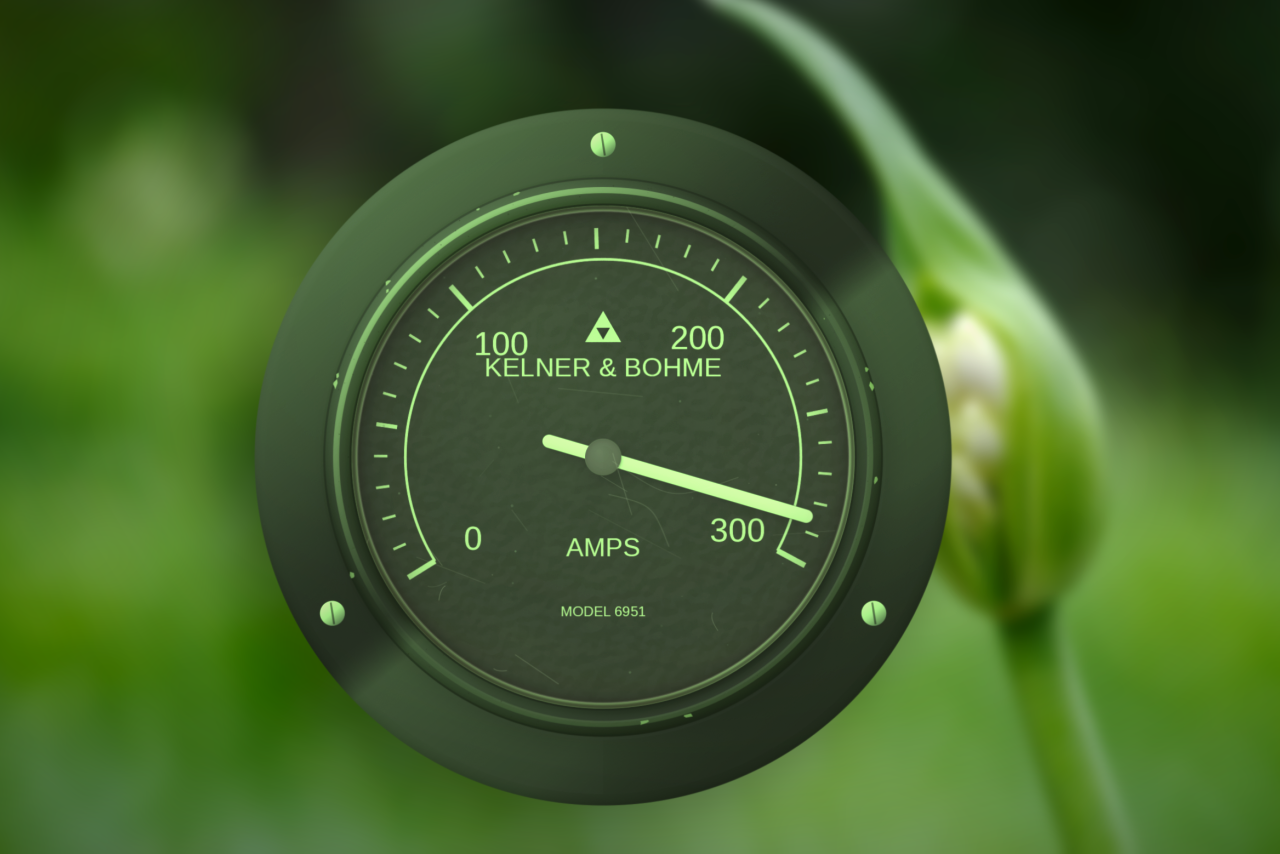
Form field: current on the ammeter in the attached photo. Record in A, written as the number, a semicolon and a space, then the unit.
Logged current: 285; A
